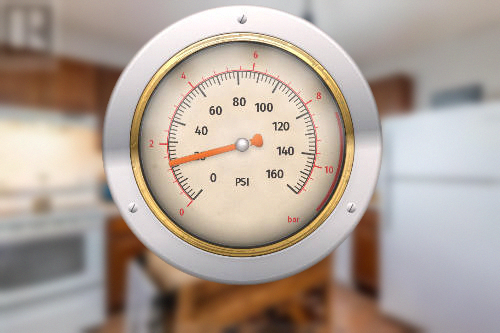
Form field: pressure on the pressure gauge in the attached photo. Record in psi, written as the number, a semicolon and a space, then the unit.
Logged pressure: 20; psi
